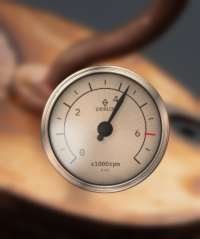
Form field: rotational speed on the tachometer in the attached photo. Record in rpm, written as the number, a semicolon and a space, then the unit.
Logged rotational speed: 4250; rpm
